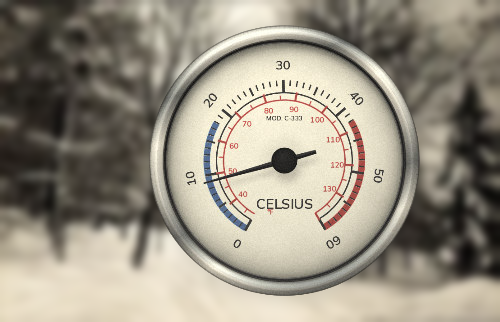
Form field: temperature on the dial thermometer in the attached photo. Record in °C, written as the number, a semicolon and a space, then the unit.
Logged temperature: 9; °C
